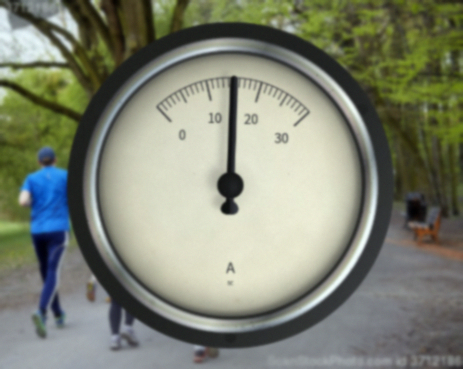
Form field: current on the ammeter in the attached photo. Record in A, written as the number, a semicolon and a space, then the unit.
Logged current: 15; A
